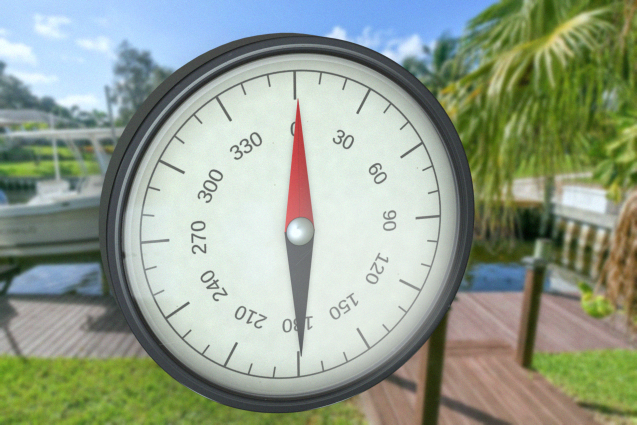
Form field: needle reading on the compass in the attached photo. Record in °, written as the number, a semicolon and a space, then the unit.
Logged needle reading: 0; °
